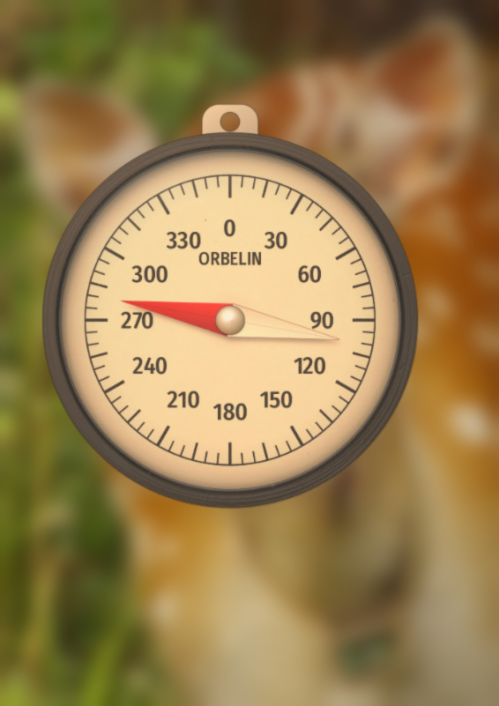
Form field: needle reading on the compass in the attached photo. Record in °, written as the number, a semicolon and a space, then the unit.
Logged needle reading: 280; °
